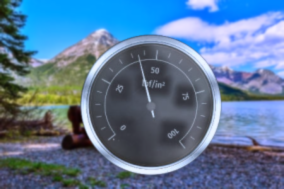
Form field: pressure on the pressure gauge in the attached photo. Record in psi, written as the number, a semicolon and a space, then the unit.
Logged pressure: 42.5; psi
